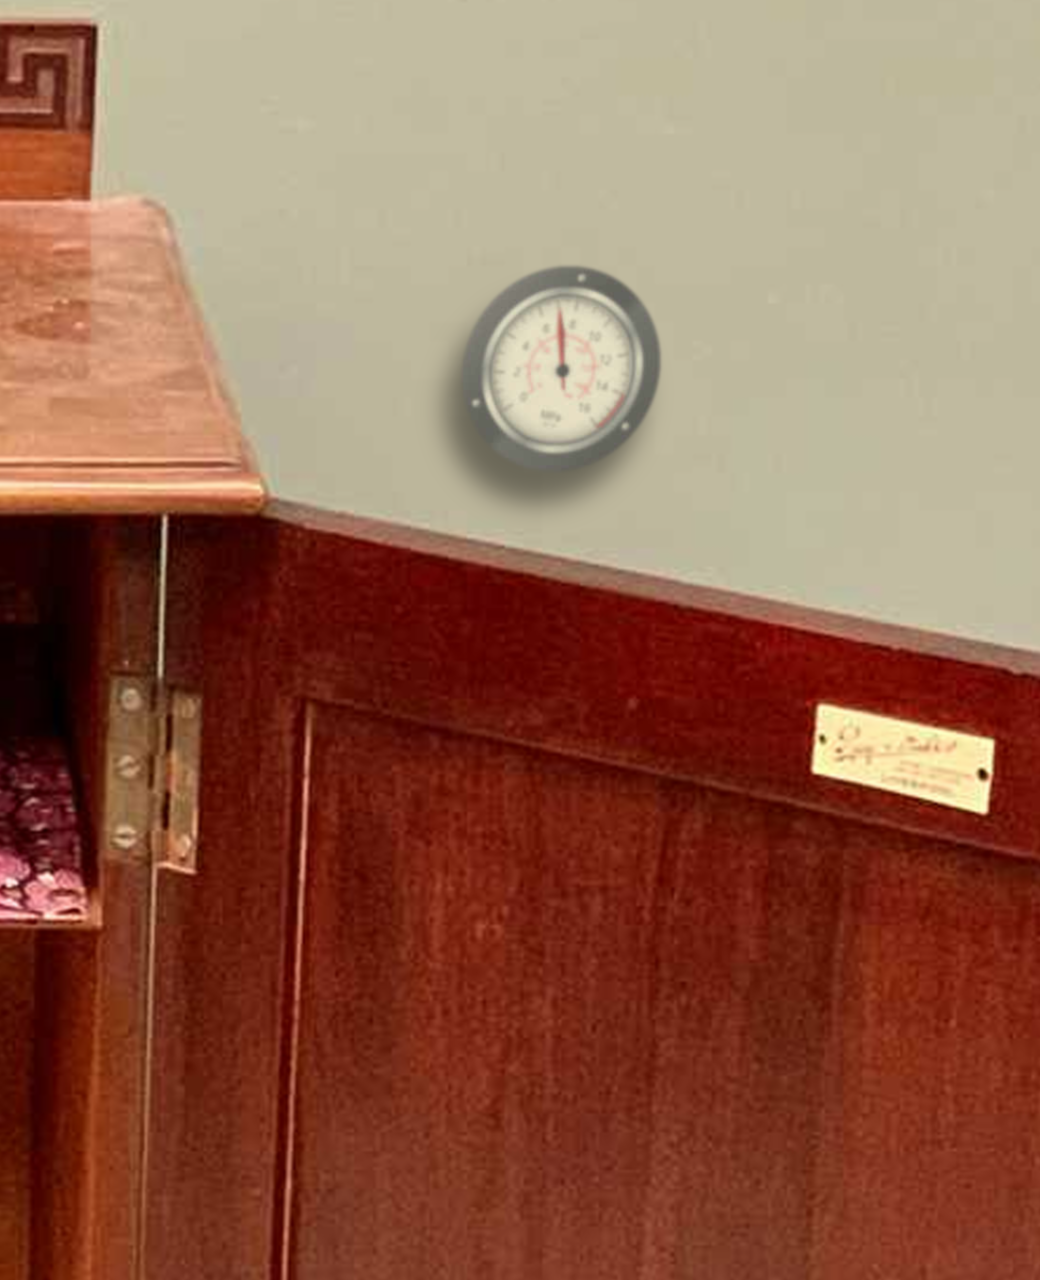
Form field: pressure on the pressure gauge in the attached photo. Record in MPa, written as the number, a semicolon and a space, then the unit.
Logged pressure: 7; MPa
